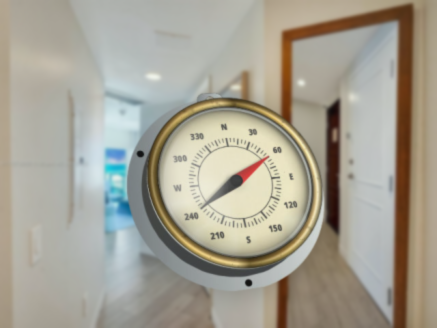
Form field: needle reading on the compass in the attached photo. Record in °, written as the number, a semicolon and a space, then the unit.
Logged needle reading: 60; °
